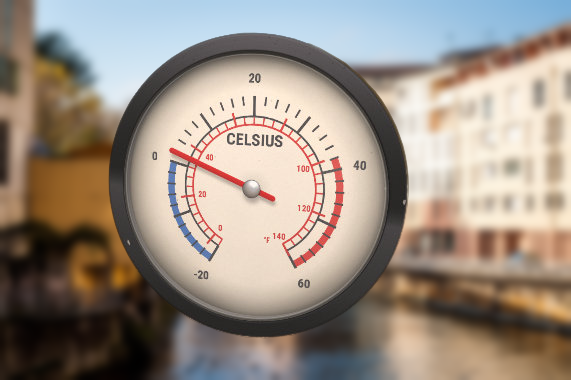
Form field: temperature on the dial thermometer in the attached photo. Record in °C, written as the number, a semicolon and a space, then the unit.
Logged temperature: 2; °C
